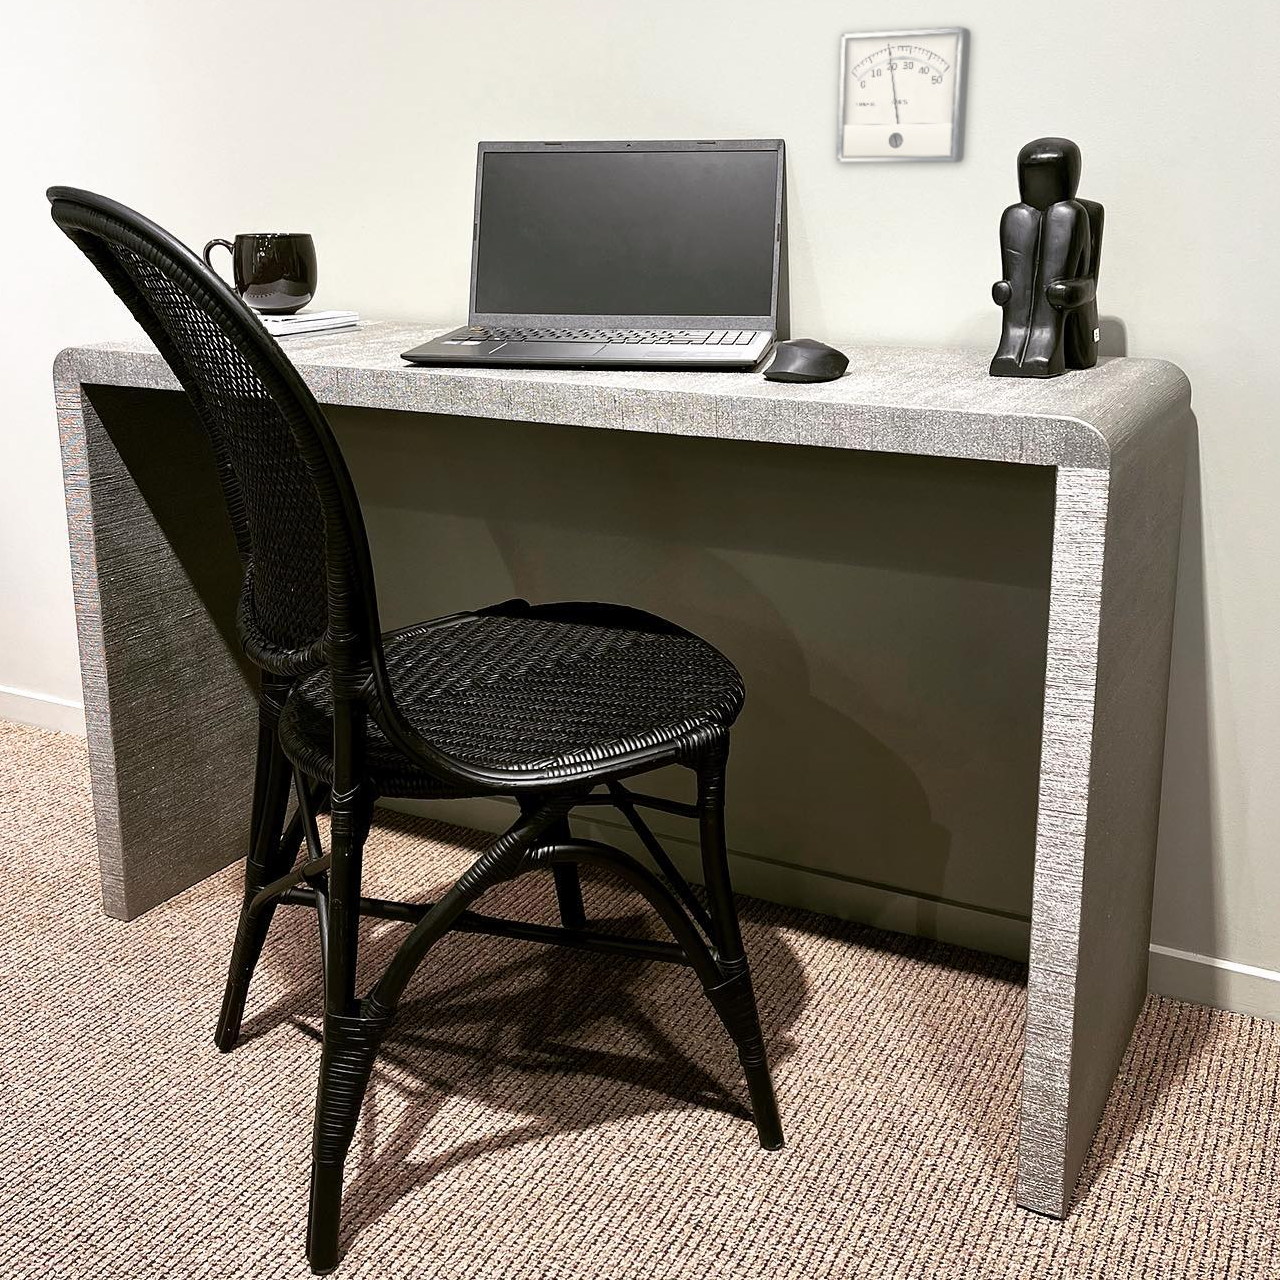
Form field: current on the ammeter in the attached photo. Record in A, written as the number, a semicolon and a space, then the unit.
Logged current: 20; A
